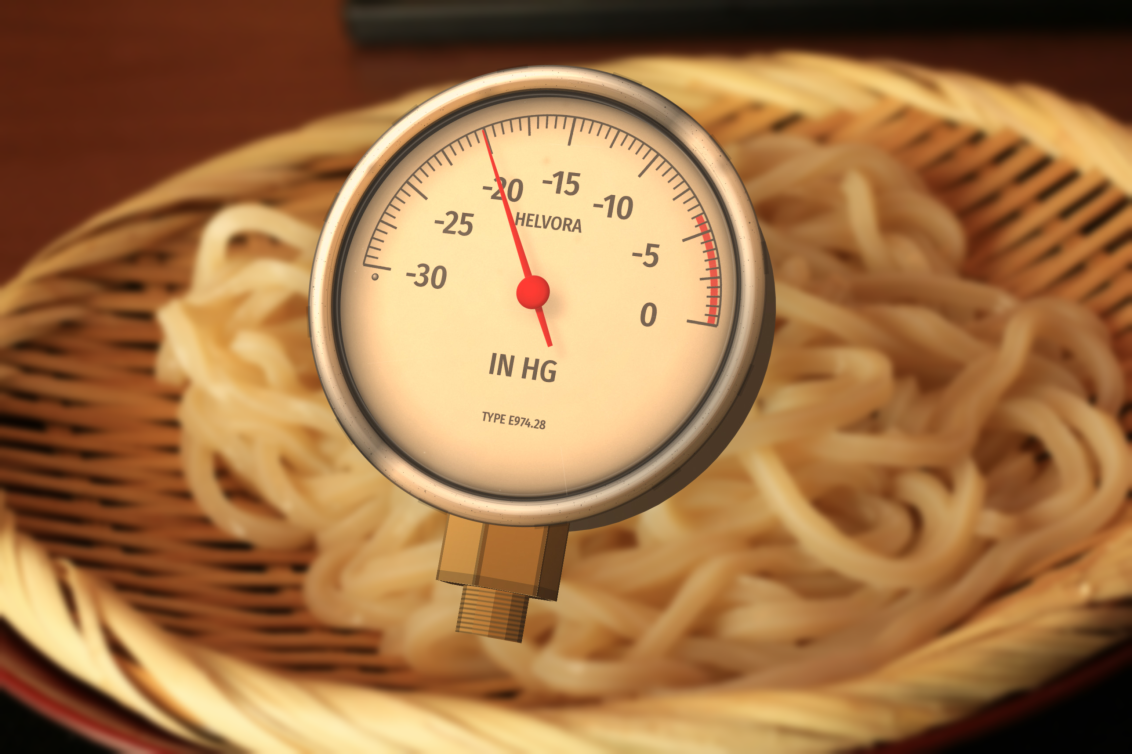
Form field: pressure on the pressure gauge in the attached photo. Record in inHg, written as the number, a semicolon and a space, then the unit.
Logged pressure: -20; inHg
